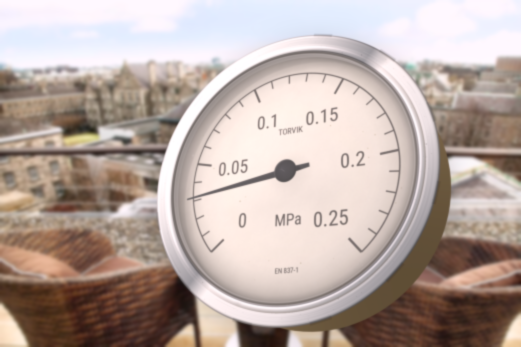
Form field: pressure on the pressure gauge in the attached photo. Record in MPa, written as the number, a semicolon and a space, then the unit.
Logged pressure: 0.03; MPa
